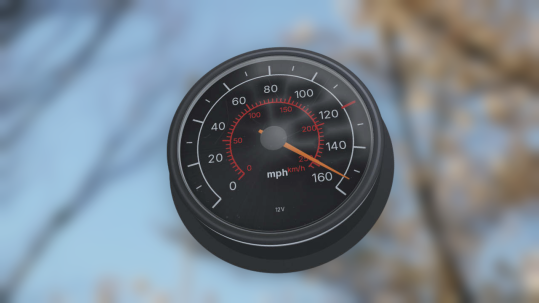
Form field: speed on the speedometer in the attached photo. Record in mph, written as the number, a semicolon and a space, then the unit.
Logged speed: 155; mph
